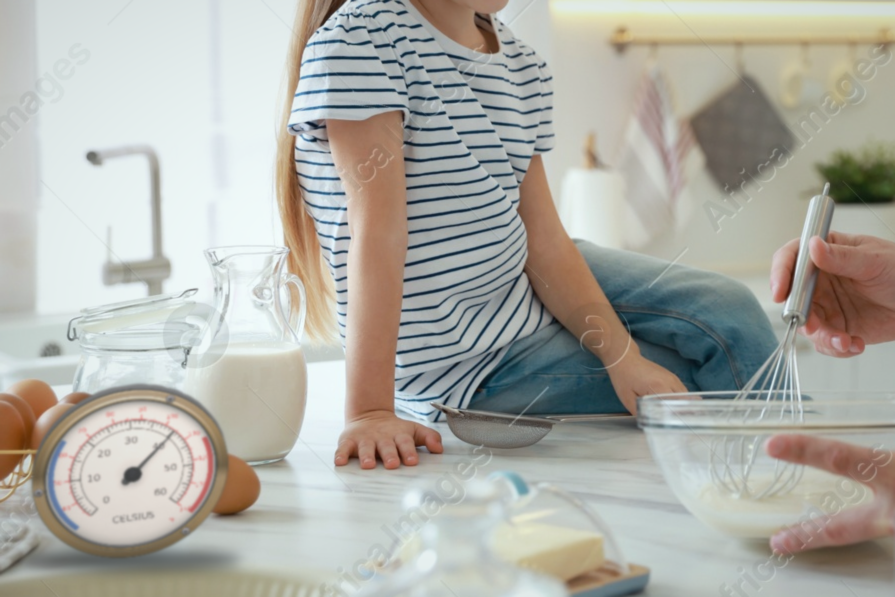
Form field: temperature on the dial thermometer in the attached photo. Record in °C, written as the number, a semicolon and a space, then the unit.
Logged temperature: 40; °C
